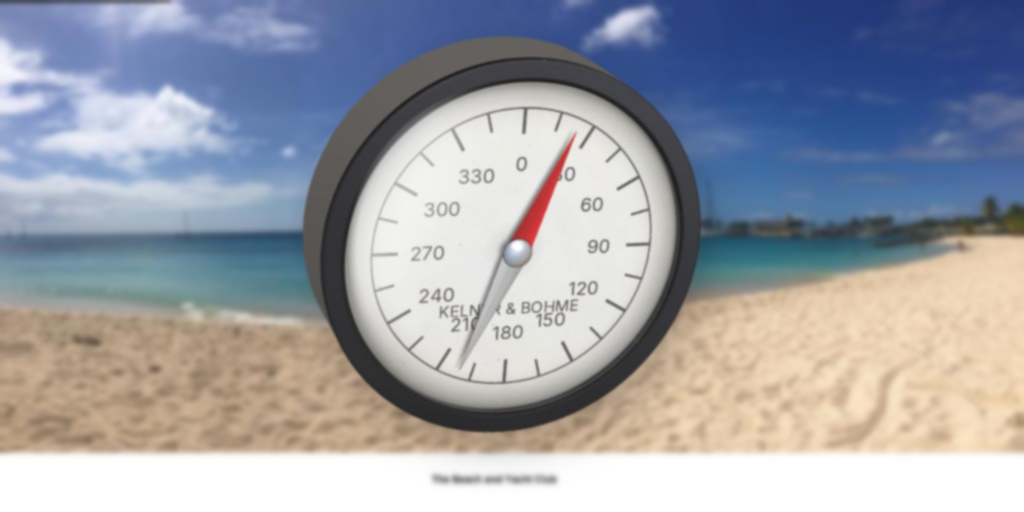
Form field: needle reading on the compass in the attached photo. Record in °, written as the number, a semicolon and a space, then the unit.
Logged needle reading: 22.5; °
